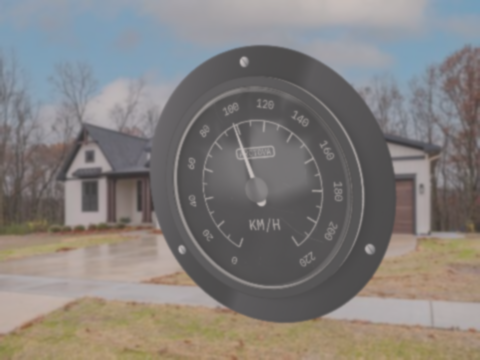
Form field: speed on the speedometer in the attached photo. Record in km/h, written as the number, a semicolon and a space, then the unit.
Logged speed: 100; km/h
